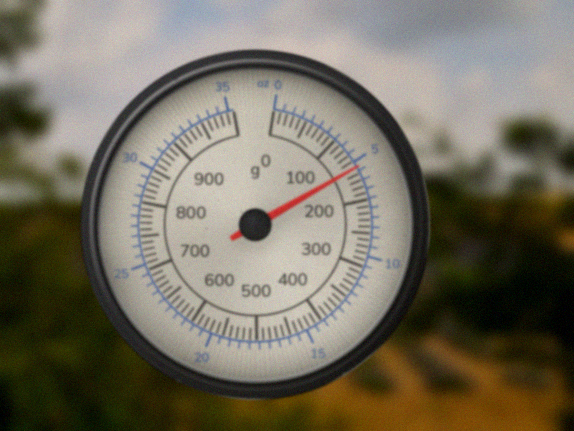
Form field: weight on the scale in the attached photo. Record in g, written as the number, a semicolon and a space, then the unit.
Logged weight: 150; g
